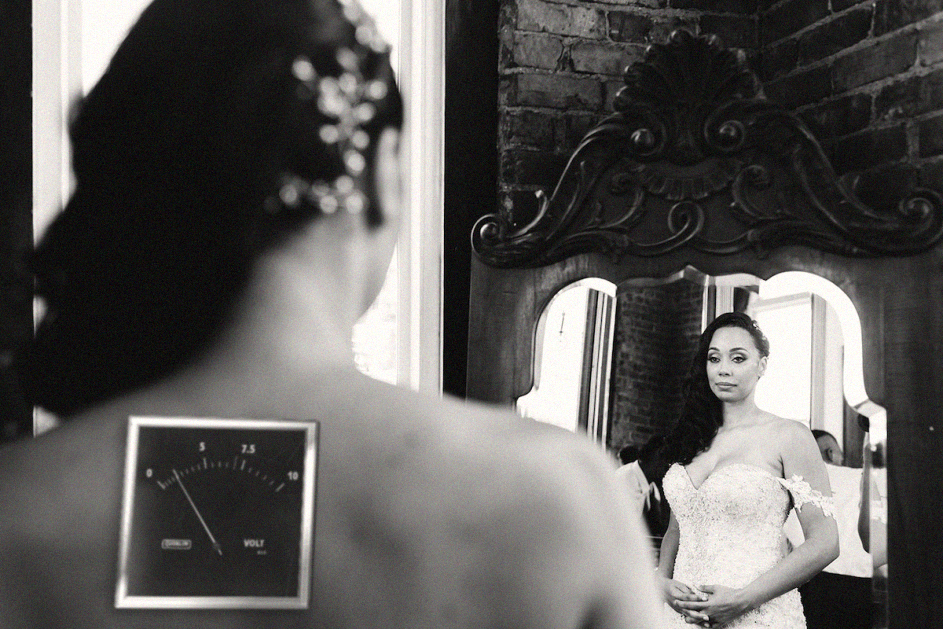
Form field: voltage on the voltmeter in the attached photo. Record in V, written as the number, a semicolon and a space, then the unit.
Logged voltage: 2.5; V
